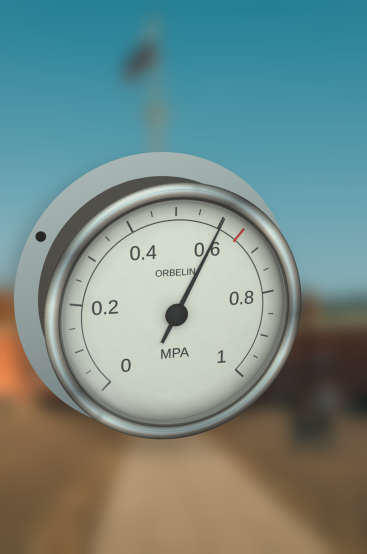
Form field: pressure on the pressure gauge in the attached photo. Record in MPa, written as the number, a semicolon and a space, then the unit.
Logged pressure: 0.6; MPa
